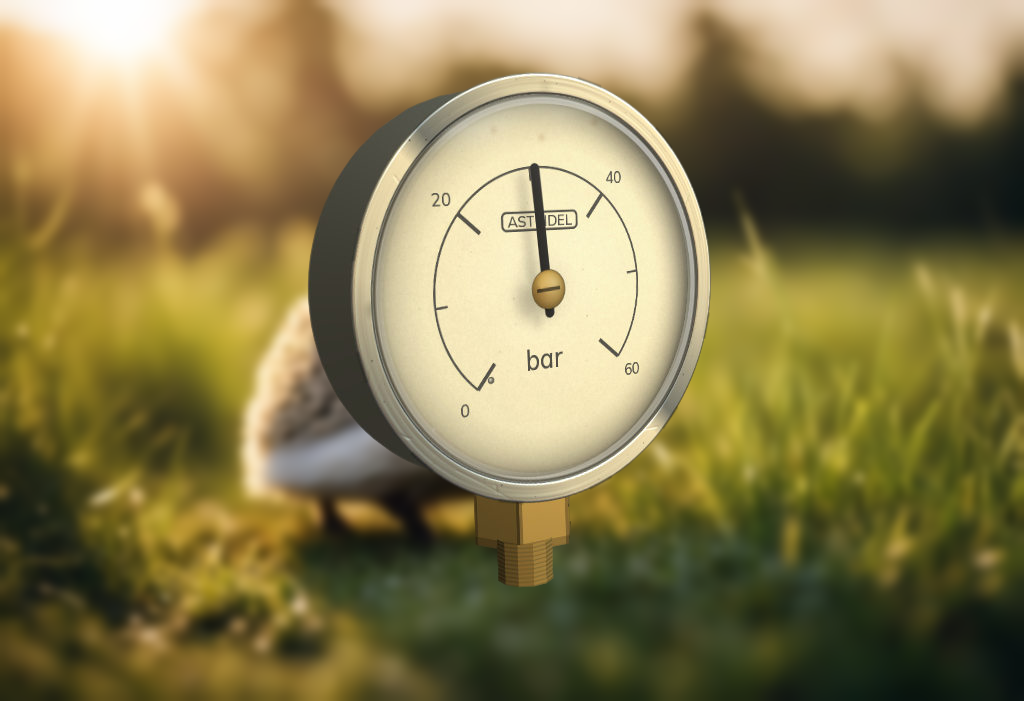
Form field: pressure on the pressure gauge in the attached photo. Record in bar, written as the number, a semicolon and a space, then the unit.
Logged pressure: 30; bar
